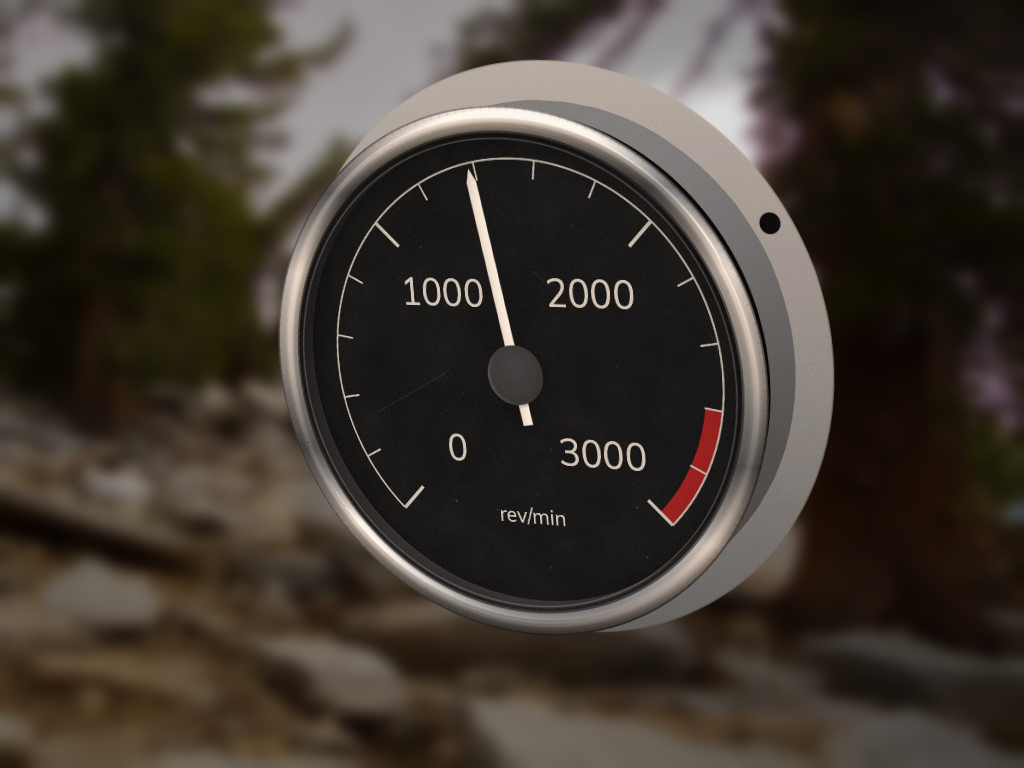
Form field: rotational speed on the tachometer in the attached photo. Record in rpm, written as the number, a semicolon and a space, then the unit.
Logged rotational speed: 1400; rpm
